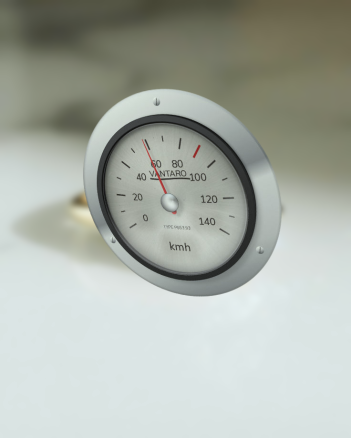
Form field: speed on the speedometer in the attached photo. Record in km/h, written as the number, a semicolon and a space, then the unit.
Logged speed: 60; km/h
